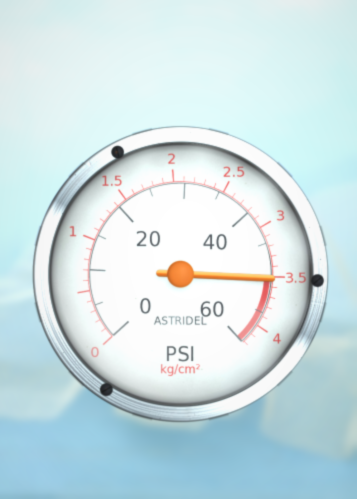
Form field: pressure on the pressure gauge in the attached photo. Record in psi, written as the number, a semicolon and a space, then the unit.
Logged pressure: 50; psi
